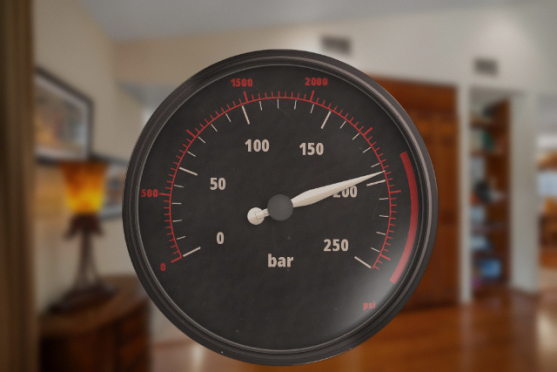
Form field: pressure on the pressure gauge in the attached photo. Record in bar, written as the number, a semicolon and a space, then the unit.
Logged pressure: 195; bar
